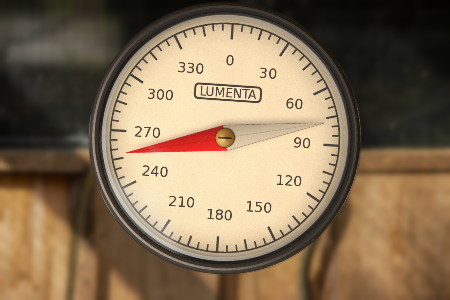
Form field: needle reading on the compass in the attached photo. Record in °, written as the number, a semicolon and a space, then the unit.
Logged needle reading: 257.5; °
